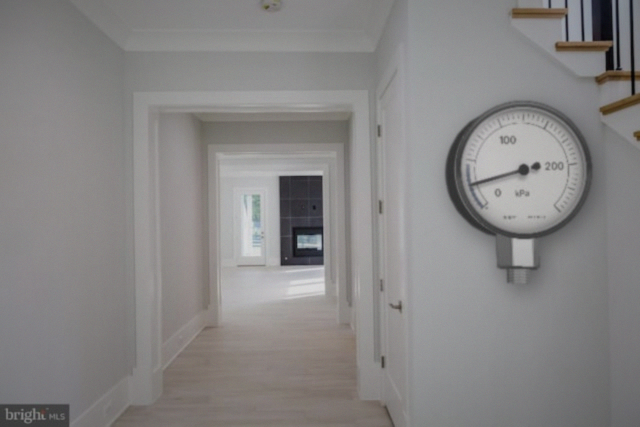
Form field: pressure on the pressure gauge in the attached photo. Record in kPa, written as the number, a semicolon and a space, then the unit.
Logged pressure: 25; kPa
